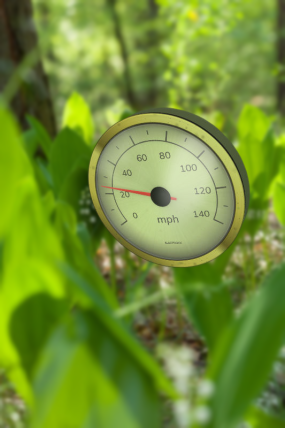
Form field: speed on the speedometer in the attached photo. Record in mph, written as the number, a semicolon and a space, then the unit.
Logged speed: 25; mph
